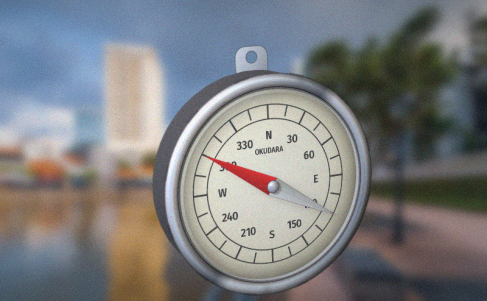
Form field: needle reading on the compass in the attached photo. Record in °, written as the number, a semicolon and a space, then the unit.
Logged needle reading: 300; °
